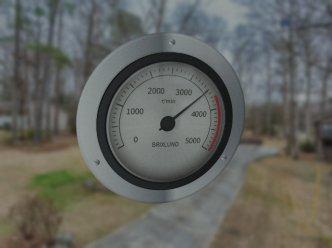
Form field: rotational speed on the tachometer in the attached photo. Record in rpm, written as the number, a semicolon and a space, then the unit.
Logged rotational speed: 3500; rpm
